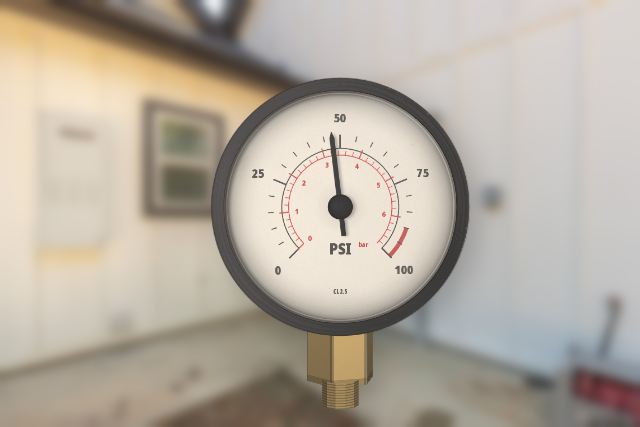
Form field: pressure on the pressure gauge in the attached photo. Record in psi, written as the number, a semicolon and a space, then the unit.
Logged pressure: 47.5; psi
